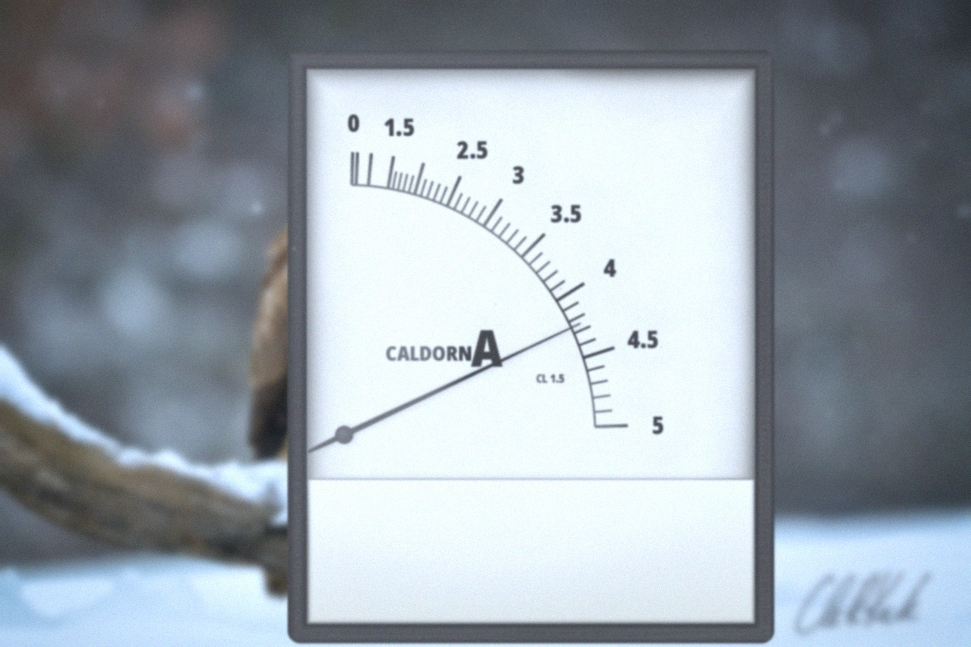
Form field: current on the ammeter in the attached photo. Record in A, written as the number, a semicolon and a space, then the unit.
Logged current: 4.25; A
